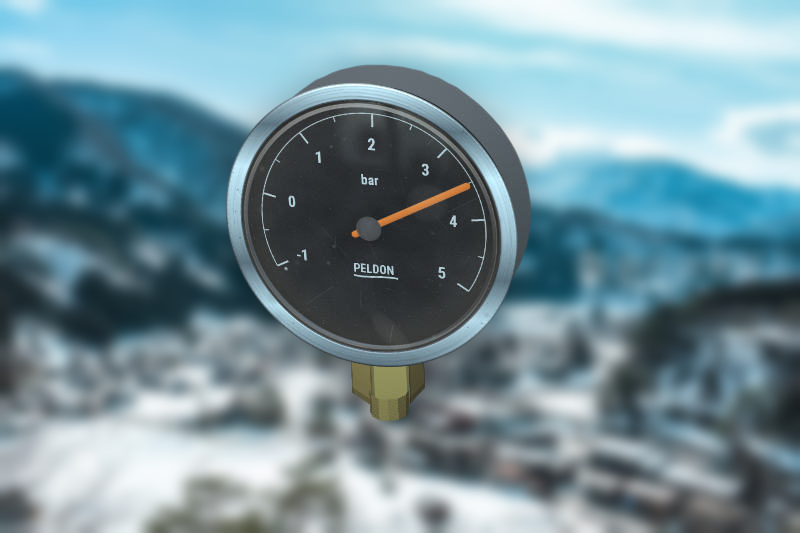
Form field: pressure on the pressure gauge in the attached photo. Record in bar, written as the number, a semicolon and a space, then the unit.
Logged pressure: 3.5; bar
